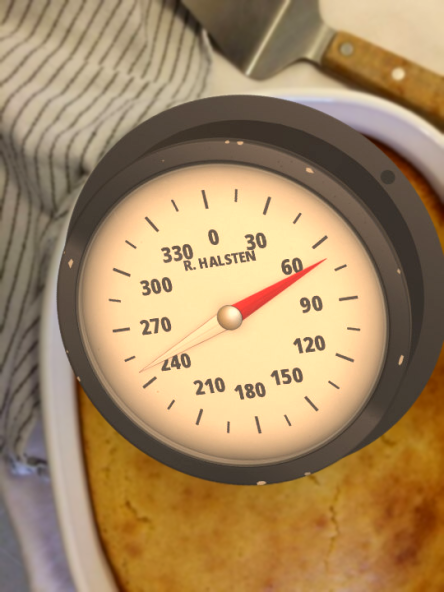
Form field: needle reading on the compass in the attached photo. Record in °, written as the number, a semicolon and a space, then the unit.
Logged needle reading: 67.5; °
